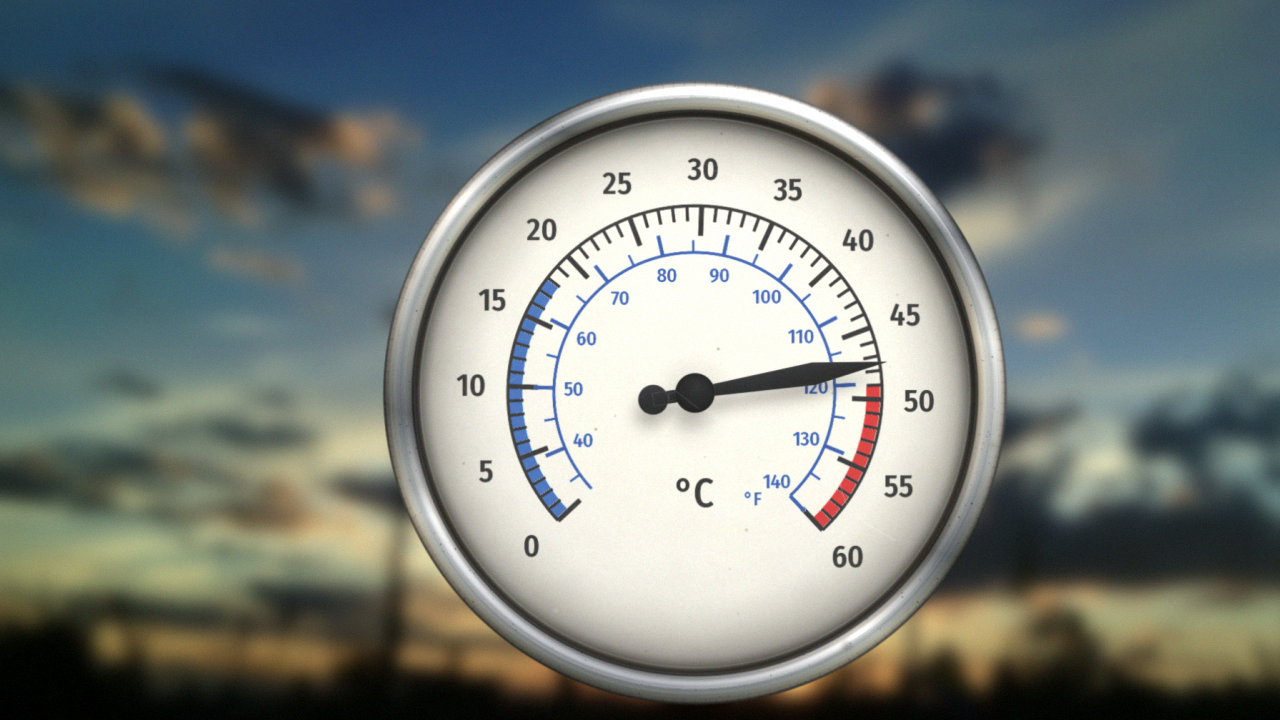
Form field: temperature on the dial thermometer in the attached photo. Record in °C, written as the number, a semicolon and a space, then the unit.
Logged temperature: 47.5; °C
